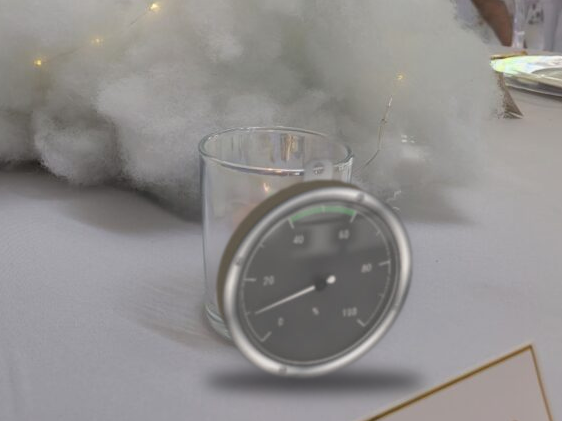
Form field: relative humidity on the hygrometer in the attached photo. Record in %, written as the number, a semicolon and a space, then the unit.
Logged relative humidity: 10; %
